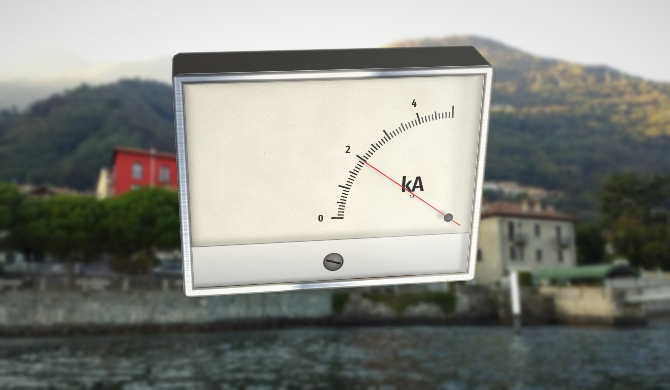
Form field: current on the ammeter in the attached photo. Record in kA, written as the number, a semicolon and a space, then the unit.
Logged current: 2; kA
